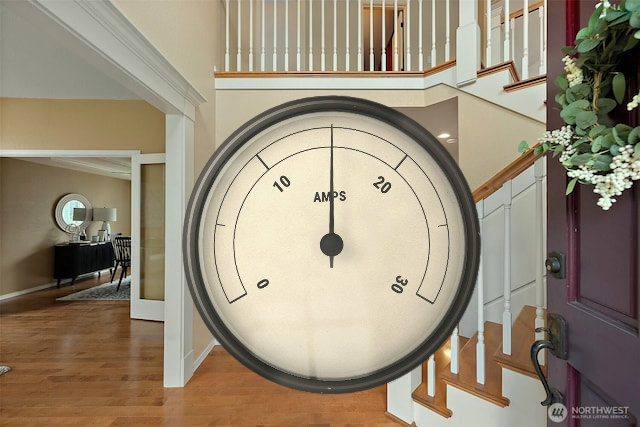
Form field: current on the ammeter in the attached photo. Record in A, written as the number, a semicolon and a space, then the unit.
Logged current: 15; A
